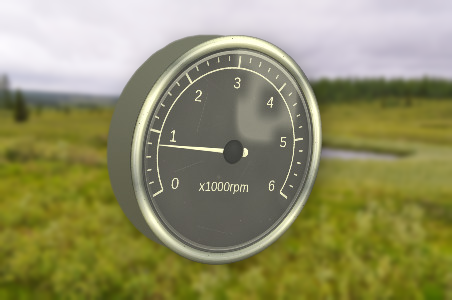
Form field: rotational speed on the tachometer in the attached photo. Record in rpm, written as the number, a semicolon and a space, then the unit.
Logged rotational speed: 800; rpm
